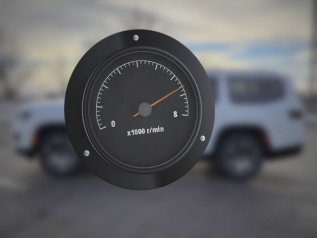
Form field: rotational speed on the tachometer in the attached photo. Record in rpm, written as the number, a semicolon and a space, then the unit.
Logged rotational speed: 6600; rpm
